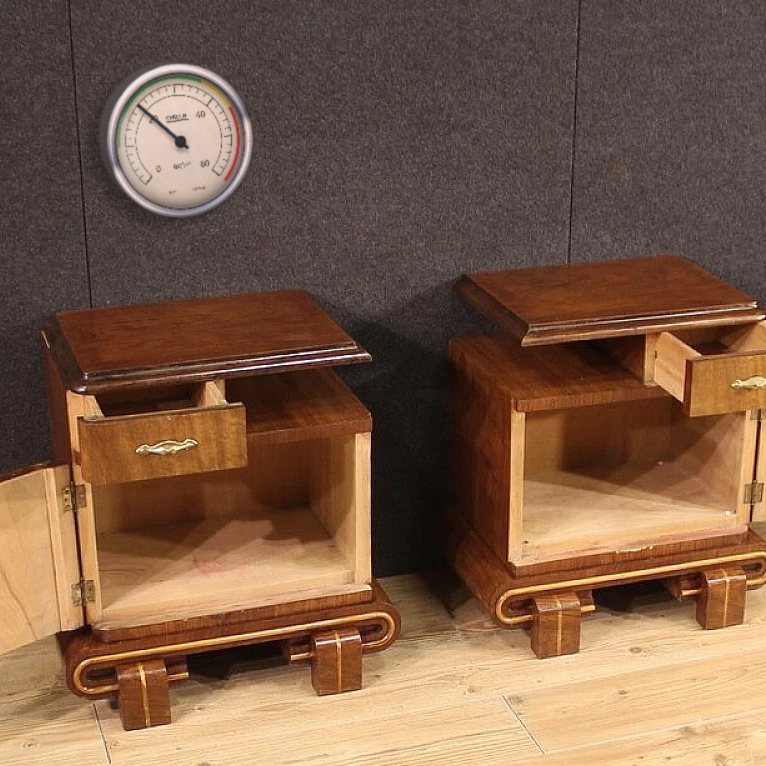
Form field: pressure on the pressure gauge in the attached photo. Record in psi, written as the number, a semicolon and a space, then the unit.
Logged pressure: 20; psi
